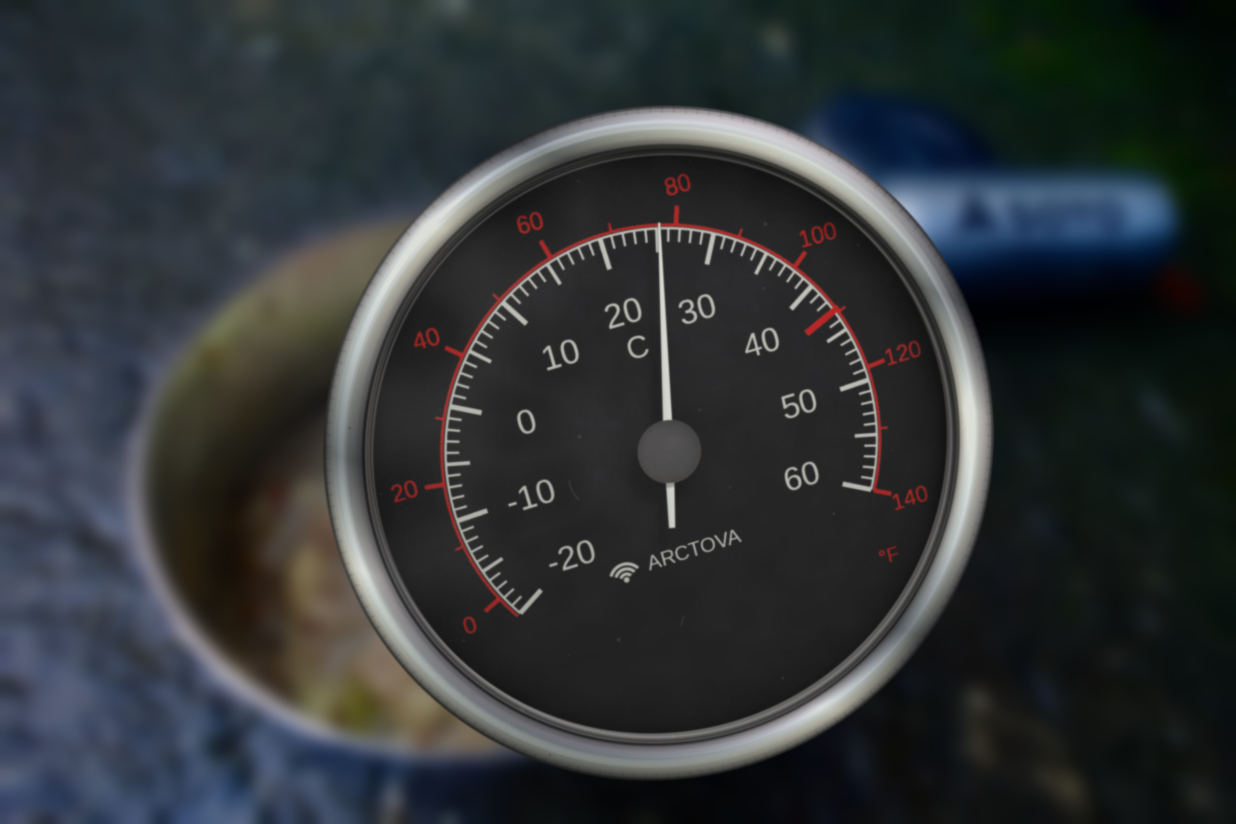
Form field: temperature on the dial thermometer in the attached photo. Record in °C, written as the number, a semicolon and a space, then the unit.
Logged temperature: 25; °C
